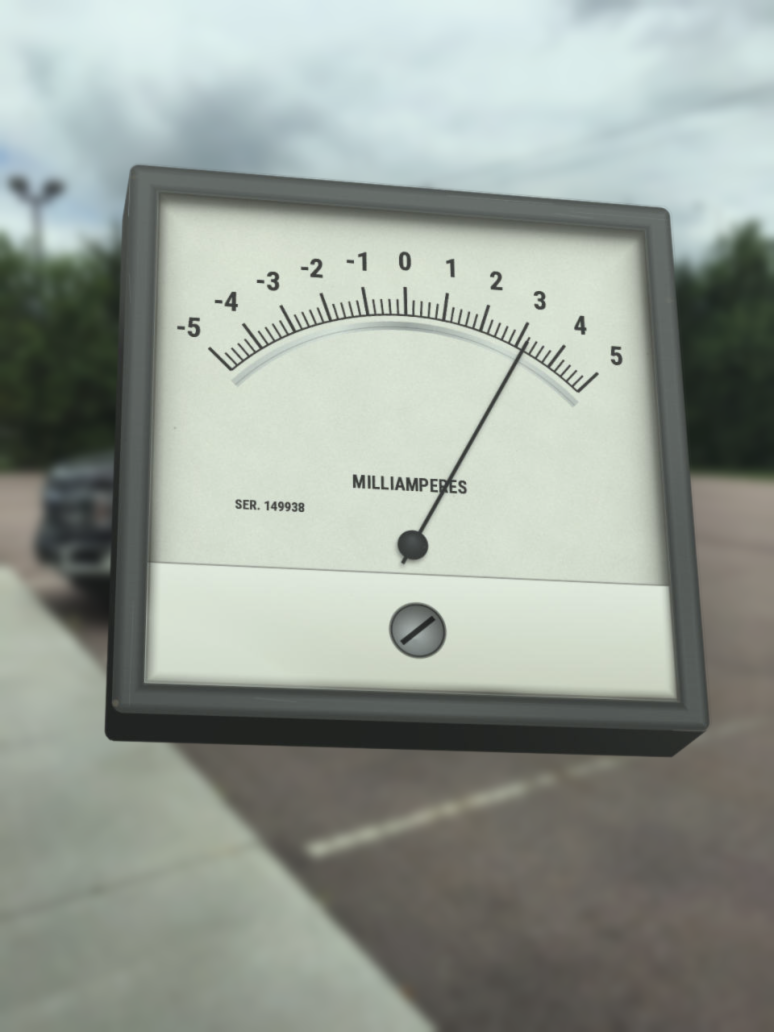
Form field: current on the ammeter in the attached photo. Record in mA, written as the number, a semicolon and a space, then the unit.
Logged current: 3.2; mA
